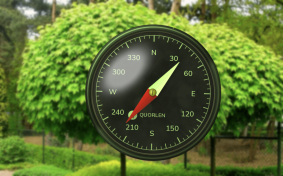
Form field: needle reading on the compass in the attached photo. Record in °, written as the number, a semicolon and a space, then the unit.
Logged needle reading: 220; °
